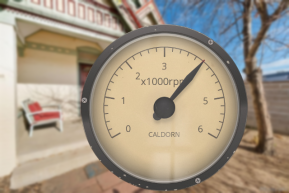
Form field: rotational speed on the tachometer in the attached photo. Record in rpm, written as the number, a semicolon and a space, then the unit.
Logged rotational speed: 4000; rpm
